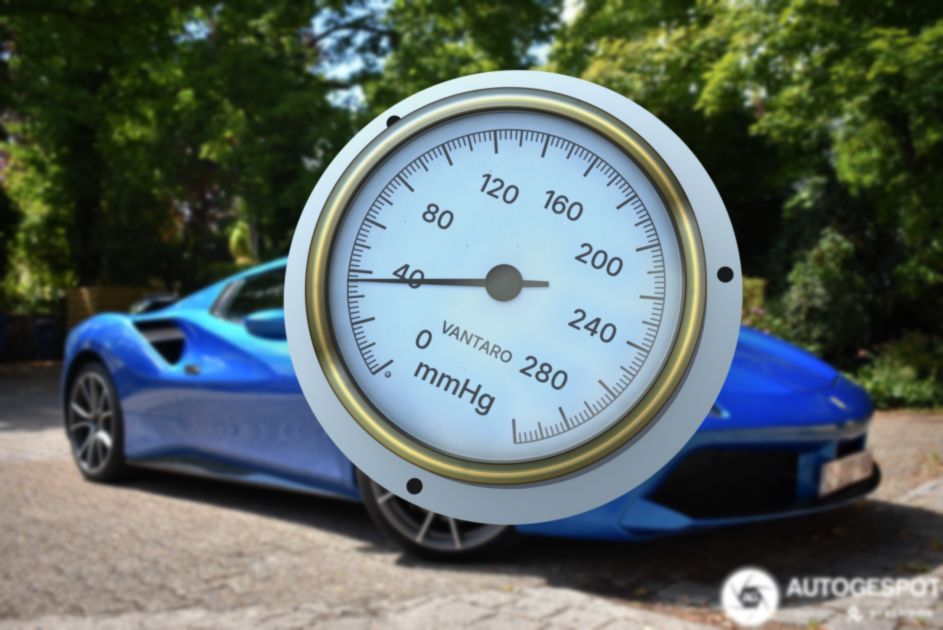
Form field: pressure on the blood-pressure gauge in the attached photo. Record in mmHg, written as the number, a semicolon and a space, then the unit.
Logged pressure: 36; mmHg
